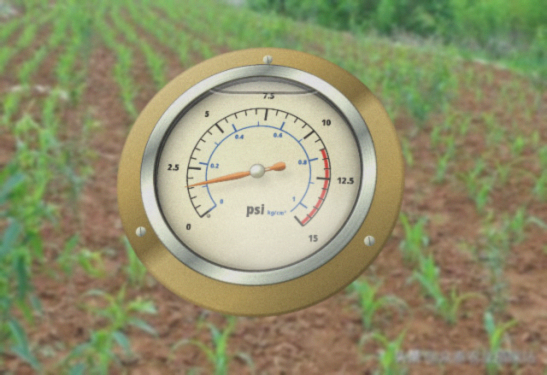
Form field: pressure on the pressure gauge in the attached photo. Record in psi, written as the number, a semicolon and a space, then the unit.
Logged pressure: 1.5; psi
